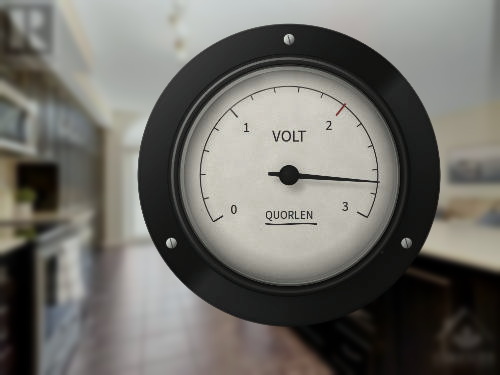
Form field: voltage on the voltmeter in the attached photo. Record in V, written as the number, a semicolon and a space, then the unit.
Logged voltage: 2.7; V
